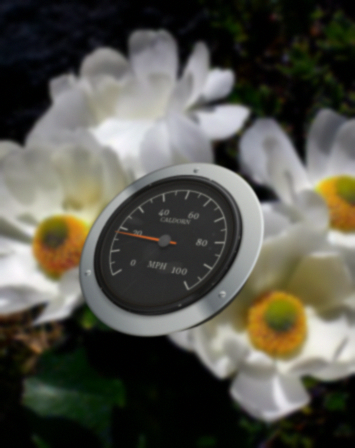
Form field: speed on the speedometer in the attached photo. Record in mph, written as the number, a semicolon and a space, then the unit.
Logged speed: 17.5; mph
